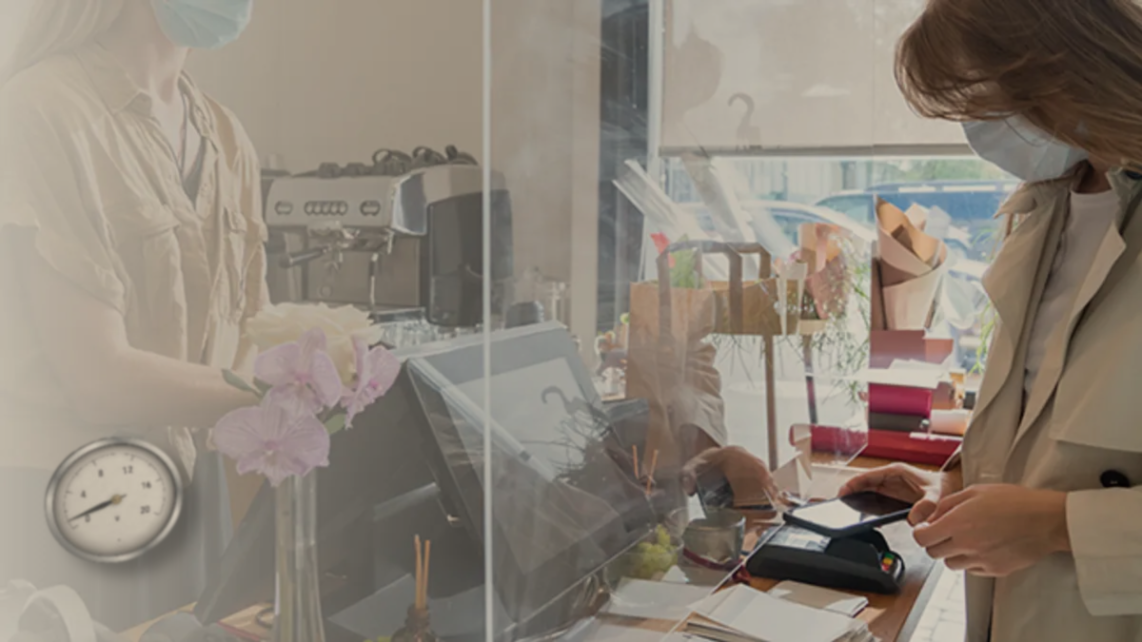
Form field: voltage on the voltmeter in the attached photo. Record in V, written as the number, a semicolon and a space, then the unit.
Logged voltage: 1; V
